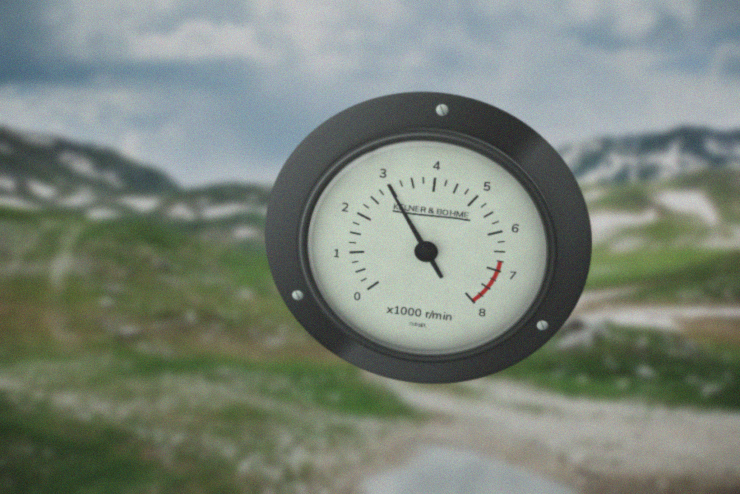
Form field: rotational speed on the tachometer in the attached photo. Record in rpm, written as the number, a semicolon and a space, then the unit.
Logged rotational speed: 3000; rpm
